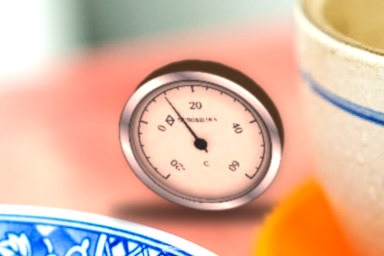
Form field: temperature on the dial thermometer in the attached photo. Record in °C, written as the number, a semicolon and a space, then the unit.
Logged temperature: 12; °C
